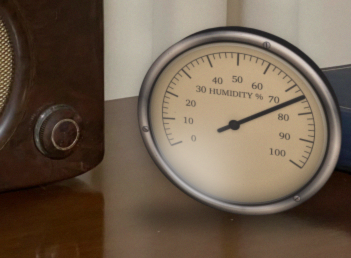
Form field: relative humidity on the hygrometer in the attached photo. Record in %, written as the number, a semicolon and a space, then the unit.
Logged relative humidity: 74; %
